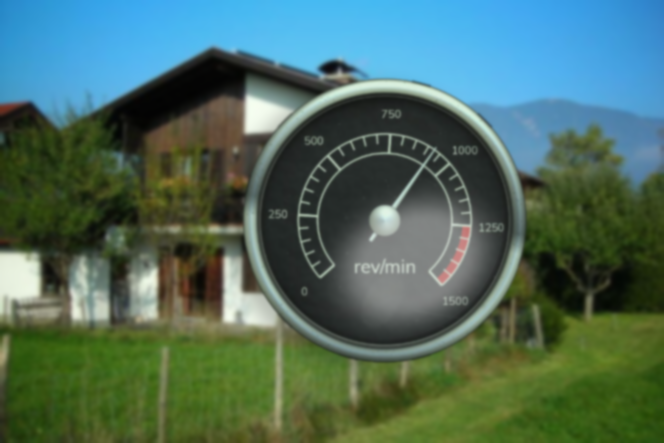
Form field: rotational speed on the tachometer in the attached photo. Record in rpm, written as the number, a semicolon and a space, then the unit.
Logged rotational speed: 925; rpm
